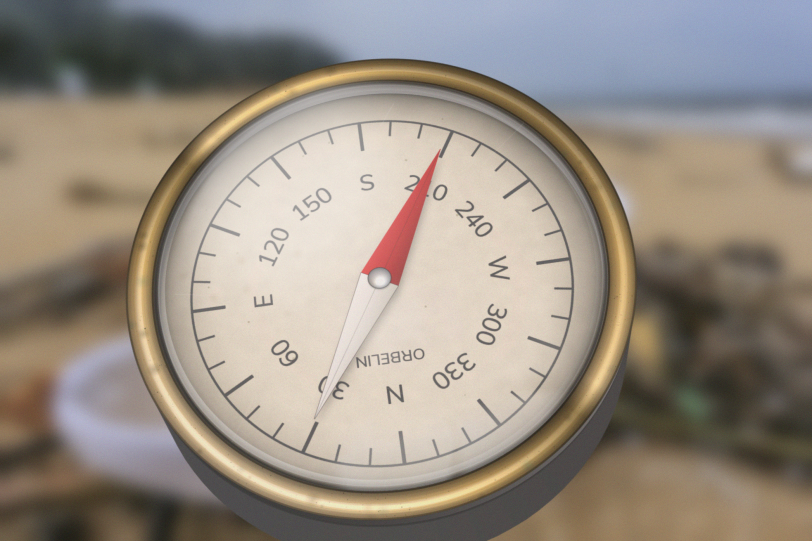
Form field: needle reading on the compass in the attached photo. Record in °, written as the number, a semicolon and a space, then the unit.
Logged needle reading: 210; °
